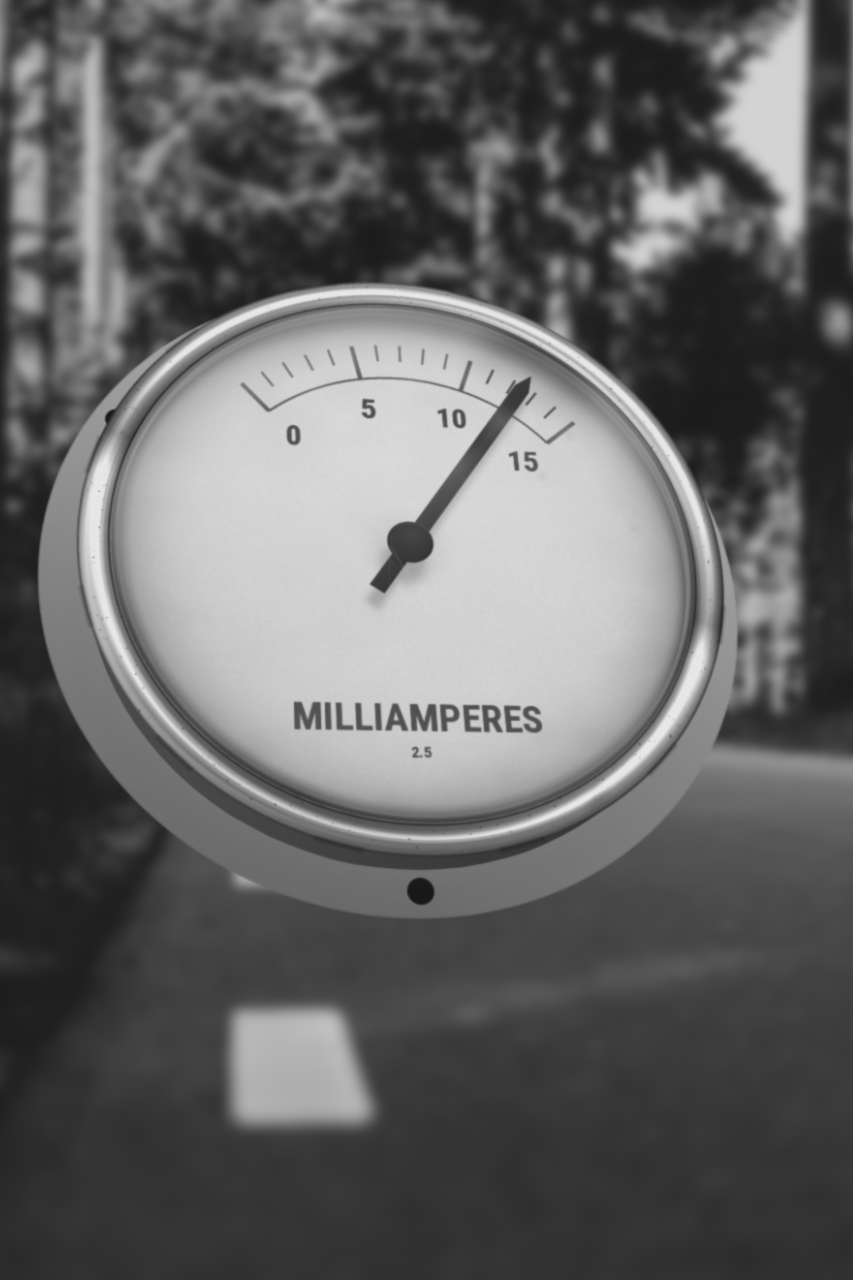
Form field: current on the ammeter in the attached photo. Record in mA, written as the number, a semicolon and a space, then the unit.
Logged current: 12.5; mA
